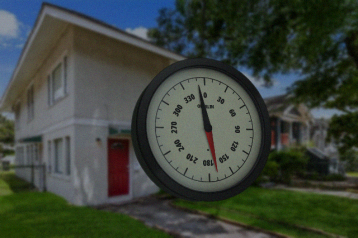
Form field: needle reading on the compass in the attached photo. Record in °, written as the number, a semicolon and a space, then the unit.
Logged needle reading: 170; °
